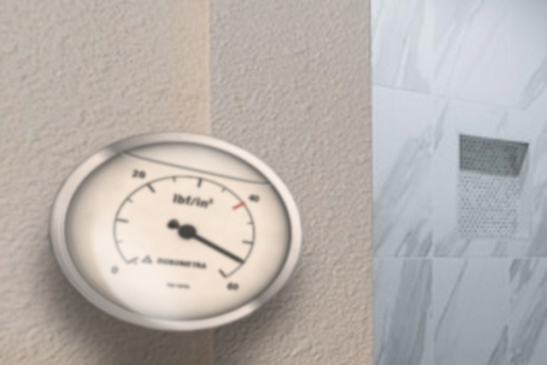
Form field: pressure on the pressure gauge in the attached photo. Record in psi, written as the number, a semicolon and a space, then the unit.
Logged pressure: 55; psi
